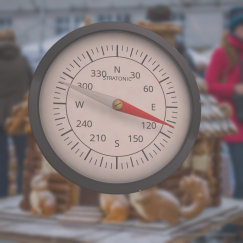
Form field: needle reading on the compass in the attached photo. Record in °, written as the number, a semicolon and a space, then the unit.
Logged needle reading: 110; °
